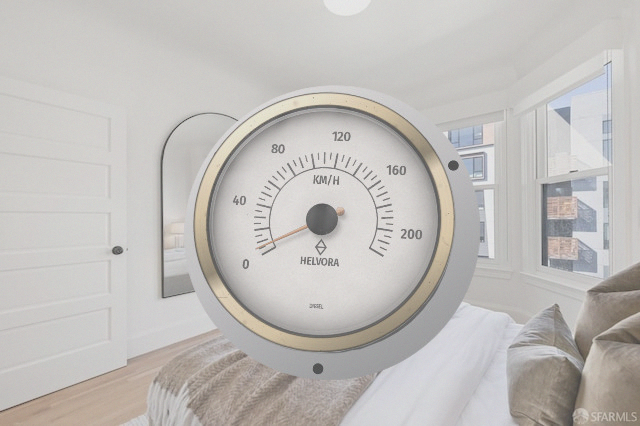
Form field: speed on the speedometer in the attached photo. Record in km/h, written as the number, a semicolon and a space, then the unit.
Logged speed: 5; km/h
